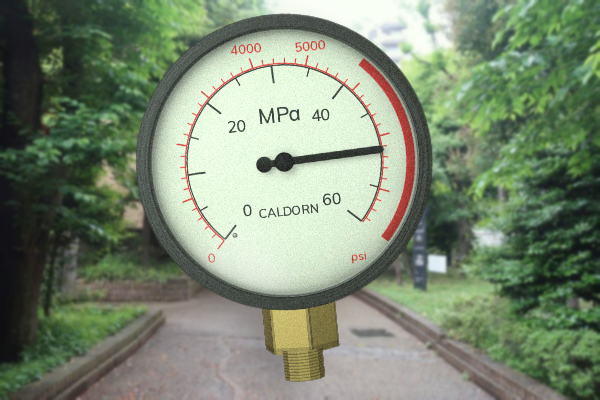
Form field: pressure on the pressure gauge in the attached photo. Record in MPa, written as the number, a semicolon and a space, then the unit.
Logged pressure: 50; MPa
